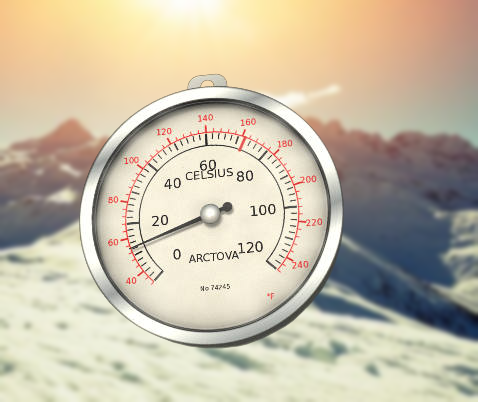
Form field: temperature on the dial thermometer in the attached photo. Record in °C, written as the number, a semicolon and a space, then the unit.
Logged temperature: 12; °C
